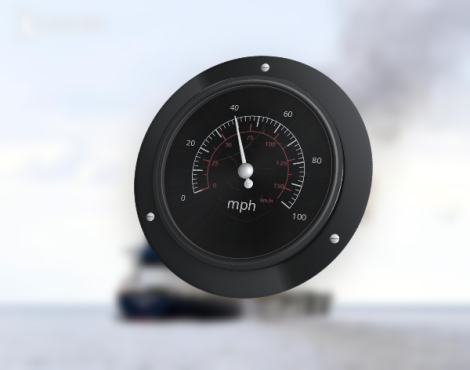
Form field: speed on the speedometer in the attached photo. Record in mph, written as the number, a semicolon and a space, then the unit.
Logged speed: 40; mph
